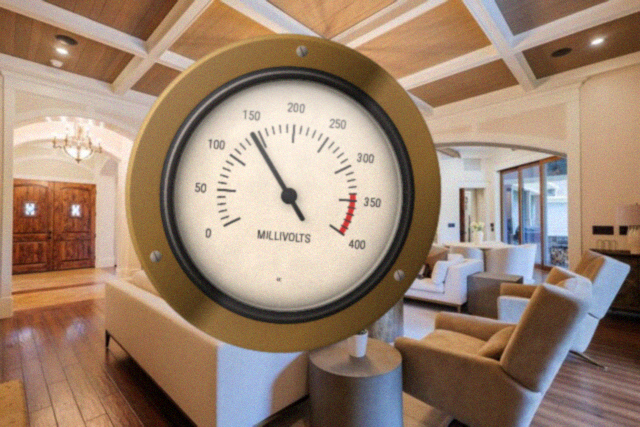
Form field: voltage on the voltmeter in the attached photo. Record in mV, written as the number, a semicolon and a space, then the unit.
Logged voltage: 140; mV
